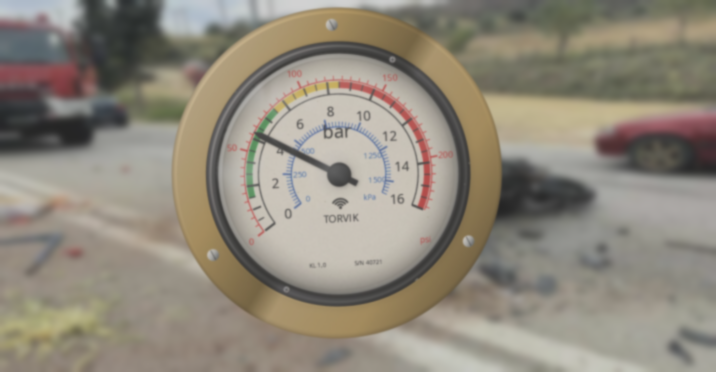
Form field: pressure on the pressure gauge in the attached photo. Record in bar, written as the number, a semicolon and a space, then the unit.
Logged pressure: 4.25; bar
